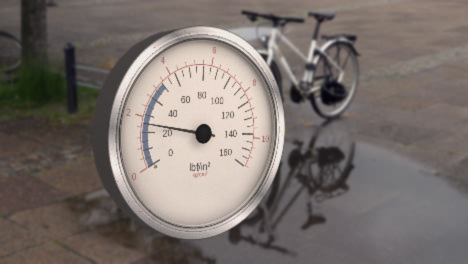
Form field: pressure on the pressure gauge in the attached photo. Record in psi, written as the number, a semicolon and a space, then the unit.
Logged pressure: 25; psi
